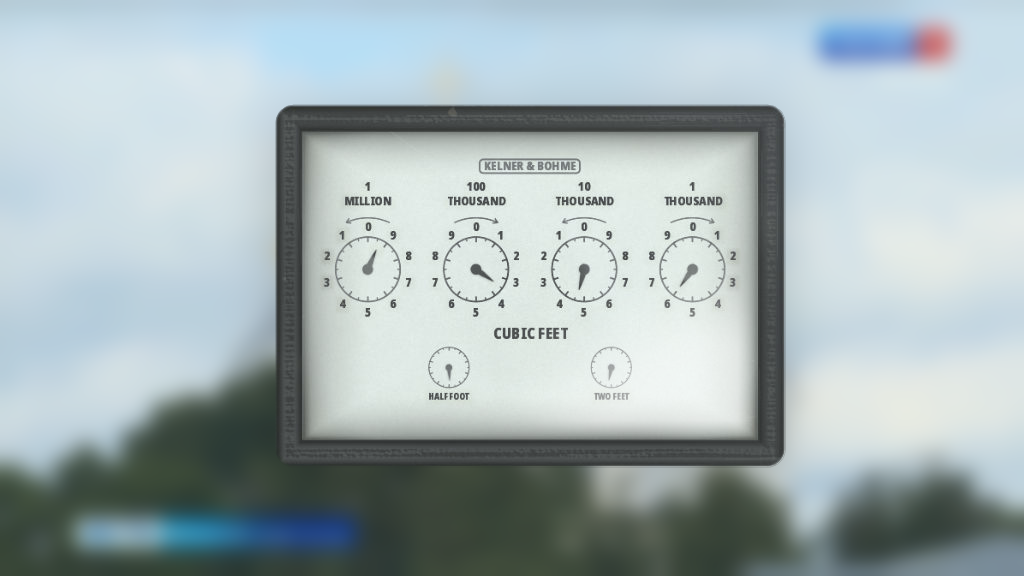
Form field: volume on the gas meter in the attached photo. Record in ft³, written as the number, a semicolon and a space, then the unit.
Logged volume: 934600; ft³
